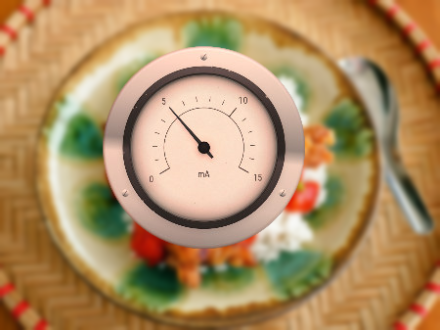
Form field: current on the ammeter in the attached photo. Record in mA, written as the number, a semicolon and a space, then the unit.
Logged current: 5; mA
